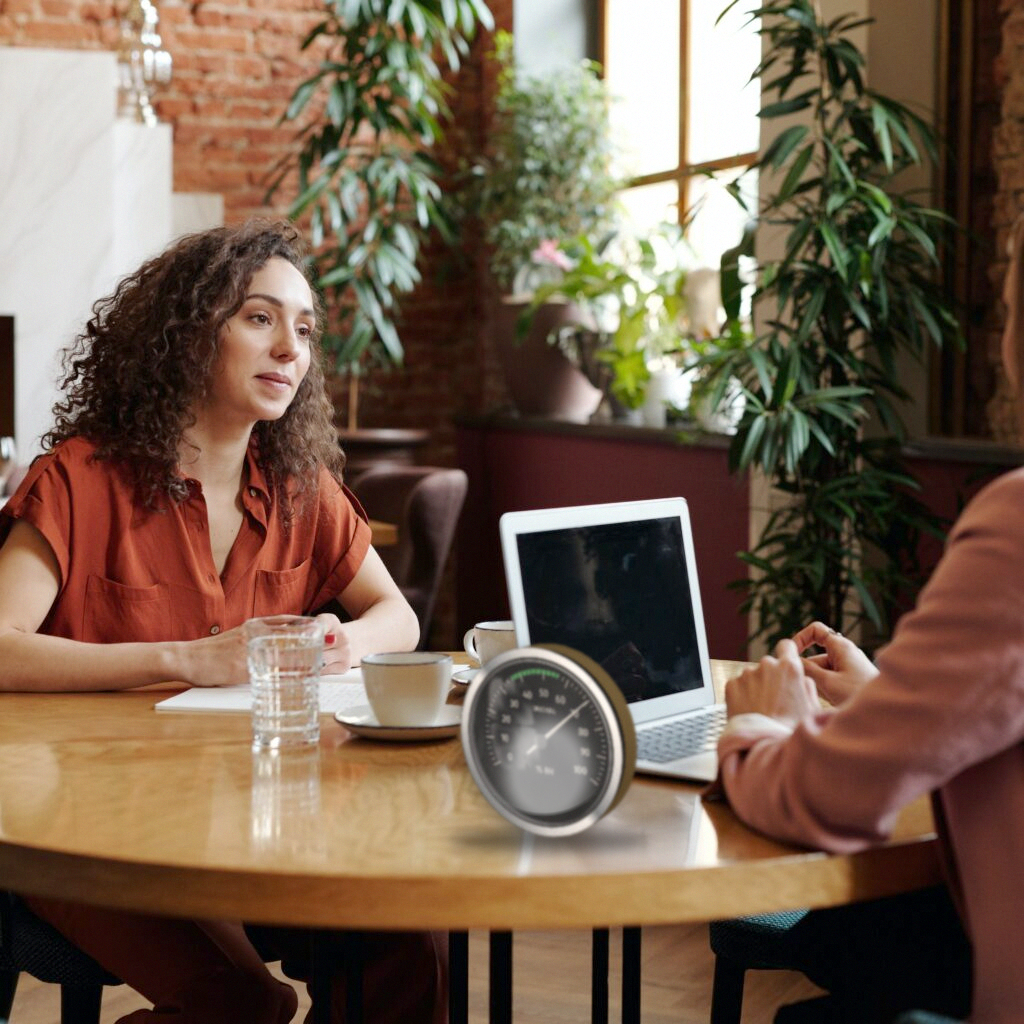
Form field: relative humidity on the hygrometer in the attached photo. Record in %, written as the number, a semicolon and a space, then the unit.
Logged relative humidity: 70; %
